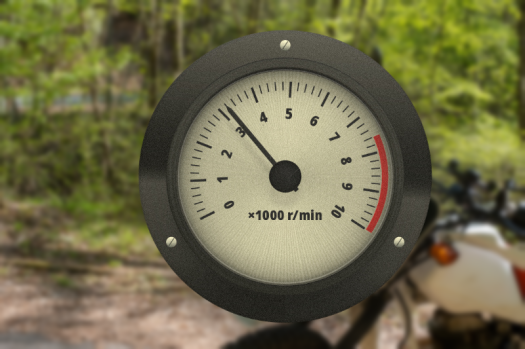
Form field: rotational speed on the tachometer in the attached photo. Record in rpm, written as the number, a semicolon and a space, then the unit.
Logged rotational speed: 3200; rpm
